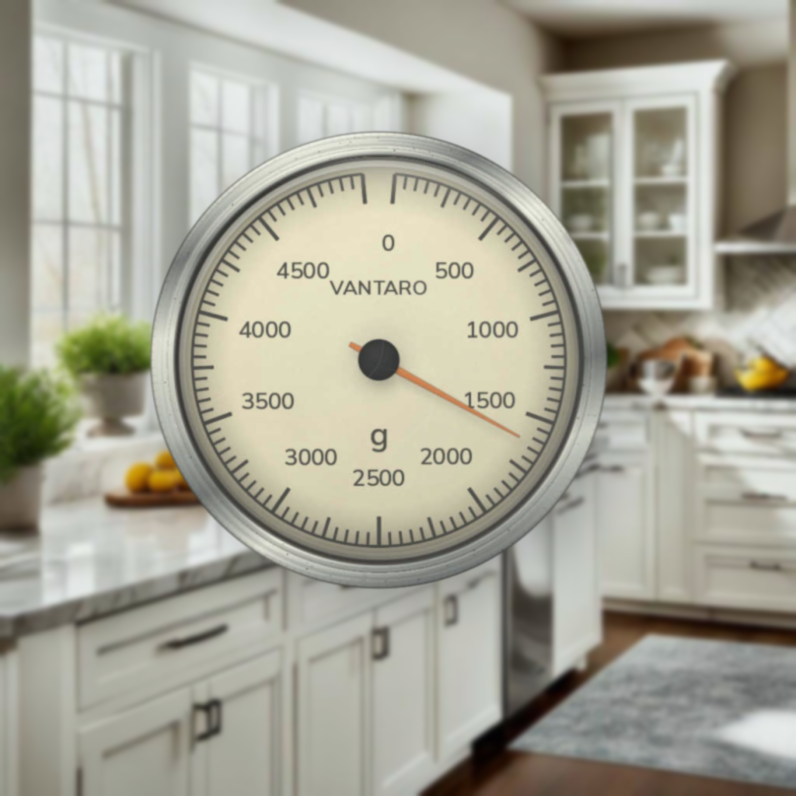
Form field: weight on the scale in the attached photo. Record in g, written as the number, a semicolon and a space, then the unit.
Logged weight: 1625; g
